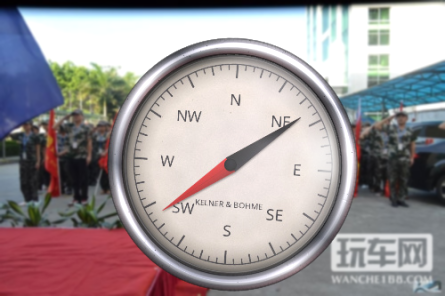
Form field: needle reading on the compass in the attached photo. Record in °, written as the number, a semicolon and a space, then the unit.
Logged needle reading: 232.5; °
